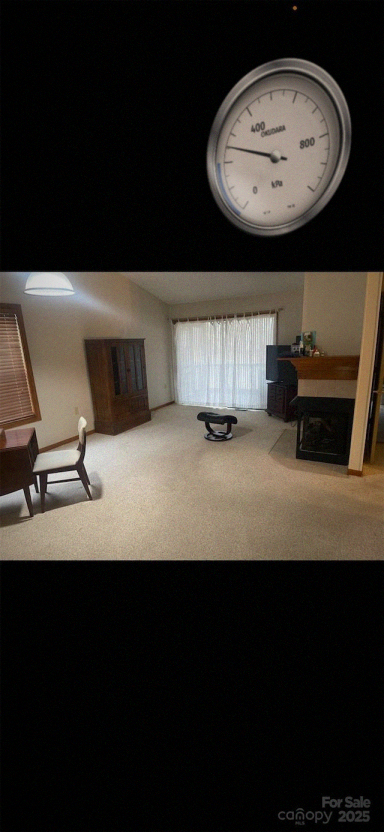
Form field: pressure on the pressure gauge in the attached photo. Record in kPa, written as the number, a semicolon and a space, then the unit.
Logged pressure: 250; kPa
